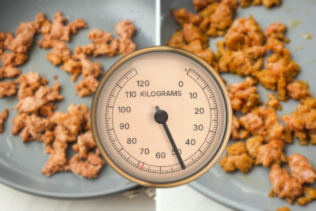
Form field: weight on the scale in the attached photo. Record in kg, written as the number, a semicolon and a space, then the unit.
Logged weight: 50; kg
